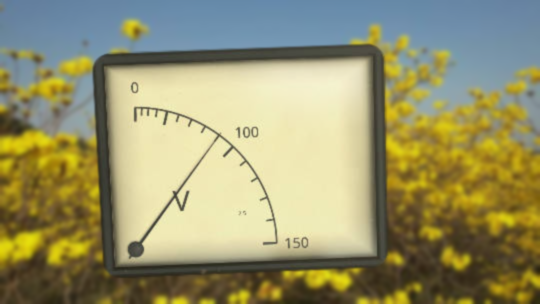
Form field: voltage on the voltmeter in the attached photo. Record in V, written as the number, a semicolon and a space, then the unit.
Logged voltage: 90; V
